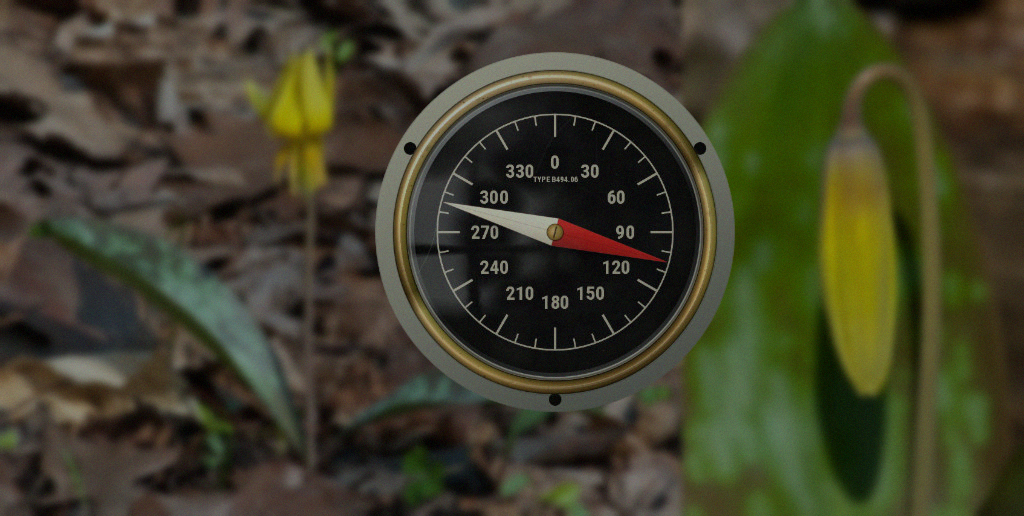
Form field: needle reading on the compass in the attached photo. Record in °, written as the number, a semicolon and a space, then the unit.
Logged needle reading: 105; °
